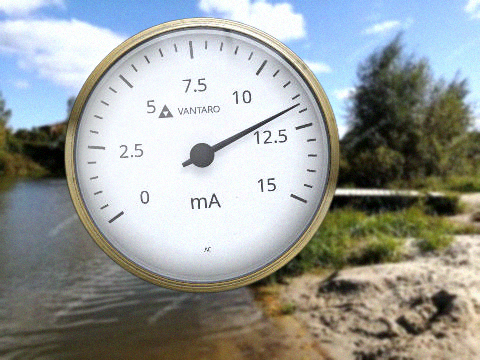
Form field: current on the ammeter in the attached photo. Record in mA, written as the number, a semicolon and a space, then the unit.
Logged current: 11.75; mA
